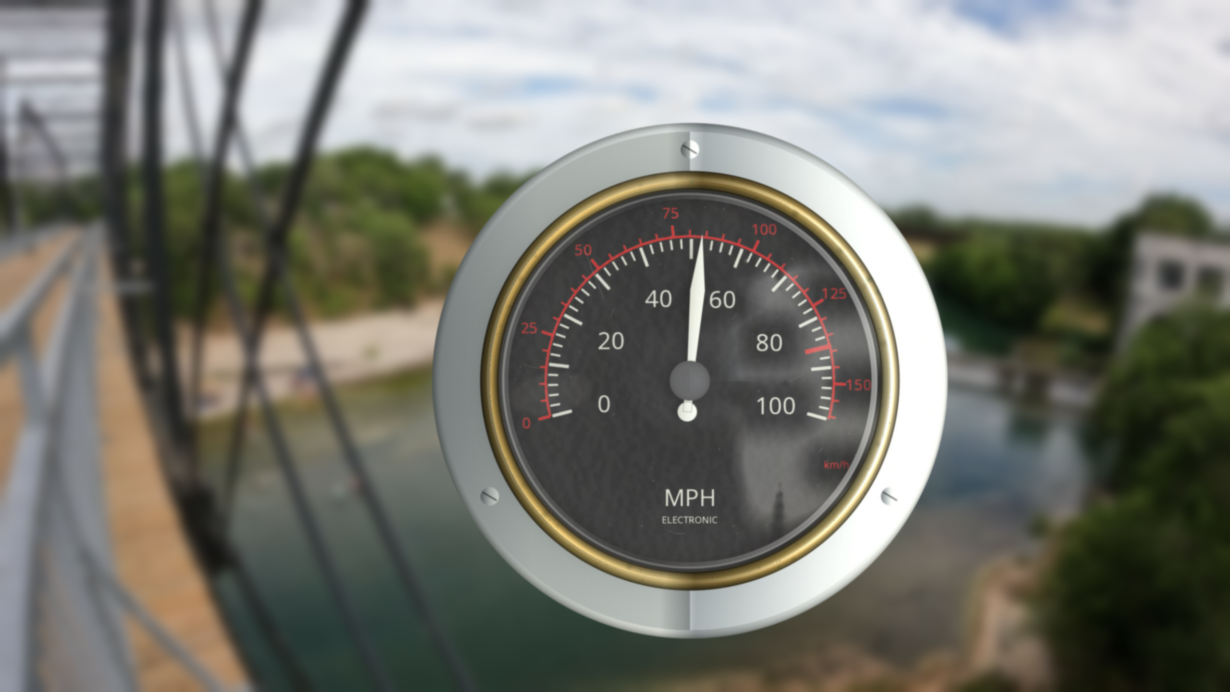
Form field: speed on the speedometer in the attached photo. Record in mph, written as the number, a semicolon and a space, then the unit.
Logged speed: 52; mph
